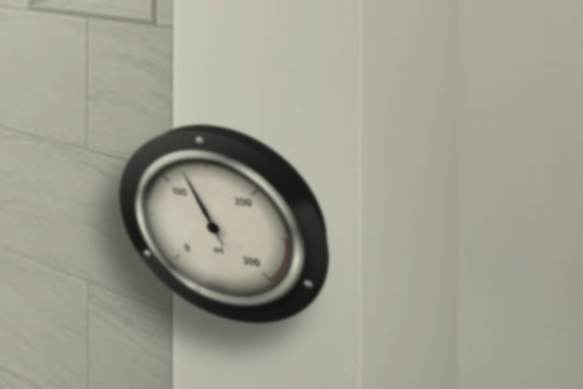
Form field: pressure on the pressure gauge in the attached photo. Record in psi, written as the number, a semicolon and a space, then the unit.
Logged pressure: 125; psi
